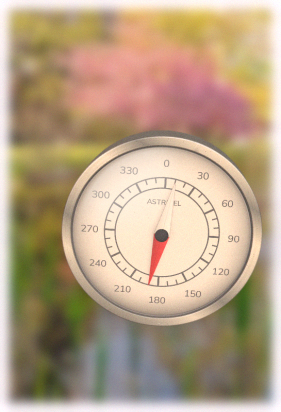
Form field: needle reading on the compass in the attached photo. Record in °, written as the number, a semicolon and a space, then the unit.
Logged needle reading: 190; °
